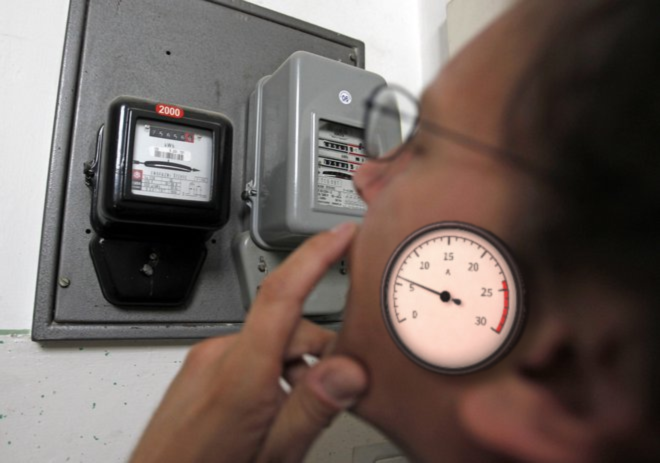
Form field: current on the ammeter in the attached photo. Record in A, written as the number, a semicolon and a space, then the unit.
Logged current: 6; A
